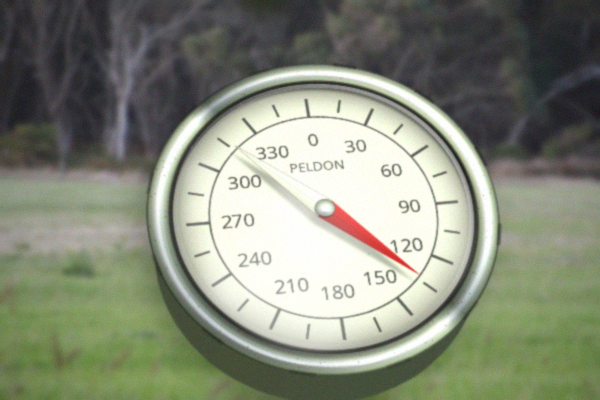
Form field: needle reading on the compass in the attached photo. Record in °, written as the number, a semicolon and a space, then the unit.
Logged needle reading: 135; °
